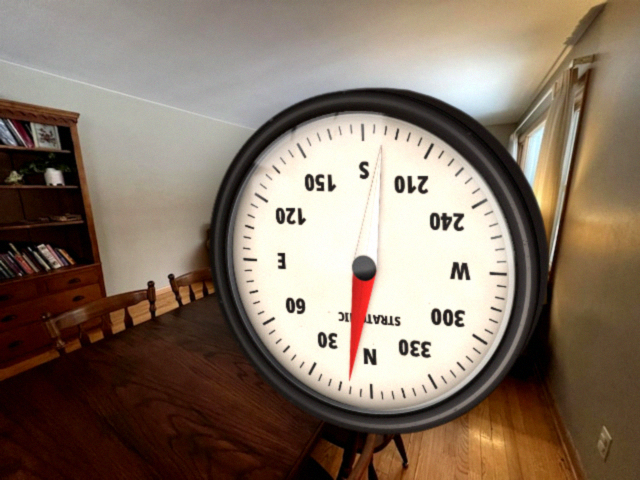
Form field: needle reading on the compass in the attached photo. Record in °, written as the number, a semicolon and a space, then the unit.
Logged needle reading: 10; °
